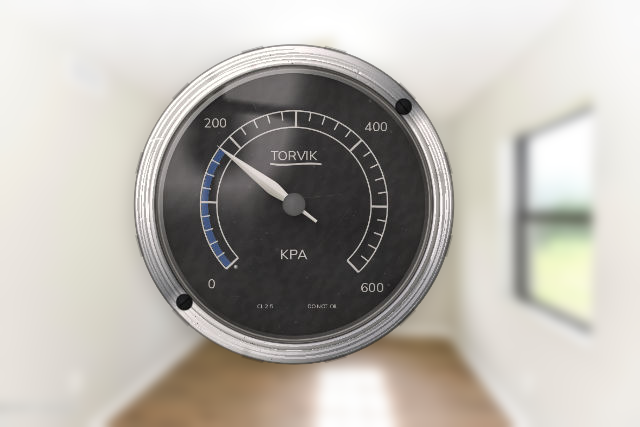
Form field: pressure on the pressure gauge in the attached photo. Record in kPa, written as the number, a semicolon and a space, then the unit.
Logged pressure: 180; kPa
